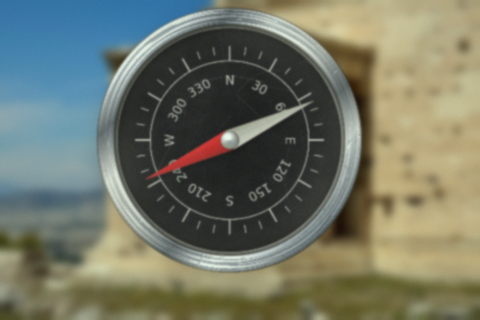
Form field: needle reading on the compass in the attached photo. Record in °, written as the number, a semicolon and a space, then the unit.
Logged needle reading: 245; °
